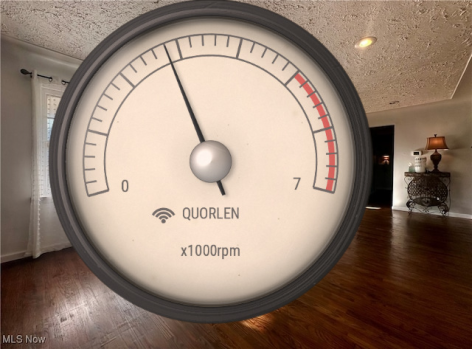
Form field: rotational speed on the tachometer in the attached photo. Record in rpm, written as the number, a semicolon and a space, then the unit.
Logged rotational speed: 2800; rpm
